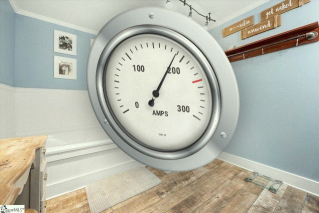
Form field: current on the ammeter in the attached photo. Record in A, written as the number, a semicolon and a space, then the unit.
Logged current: 190; A
